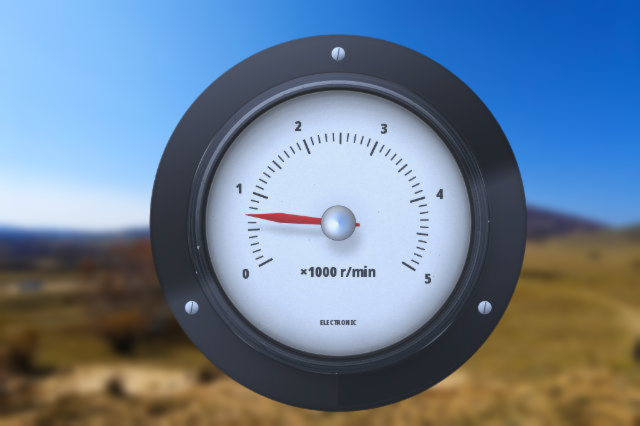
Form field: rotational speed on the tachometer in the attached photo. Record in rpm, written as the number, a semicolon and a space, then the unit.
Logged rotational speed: 700; rpm
